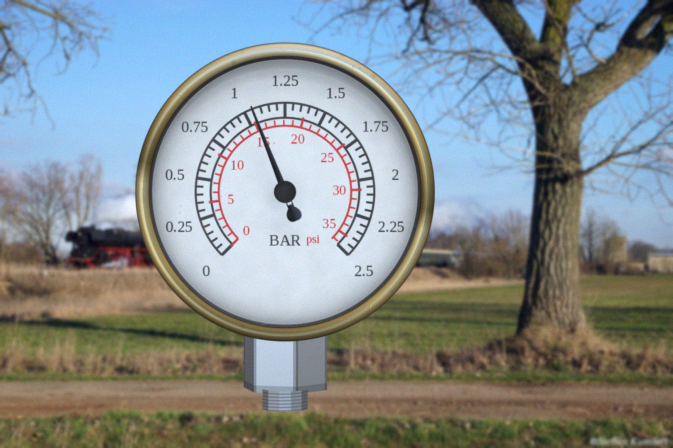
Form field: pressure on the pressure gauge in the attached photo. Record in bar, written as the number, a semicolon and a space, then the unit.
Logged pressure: 1.05; bar
